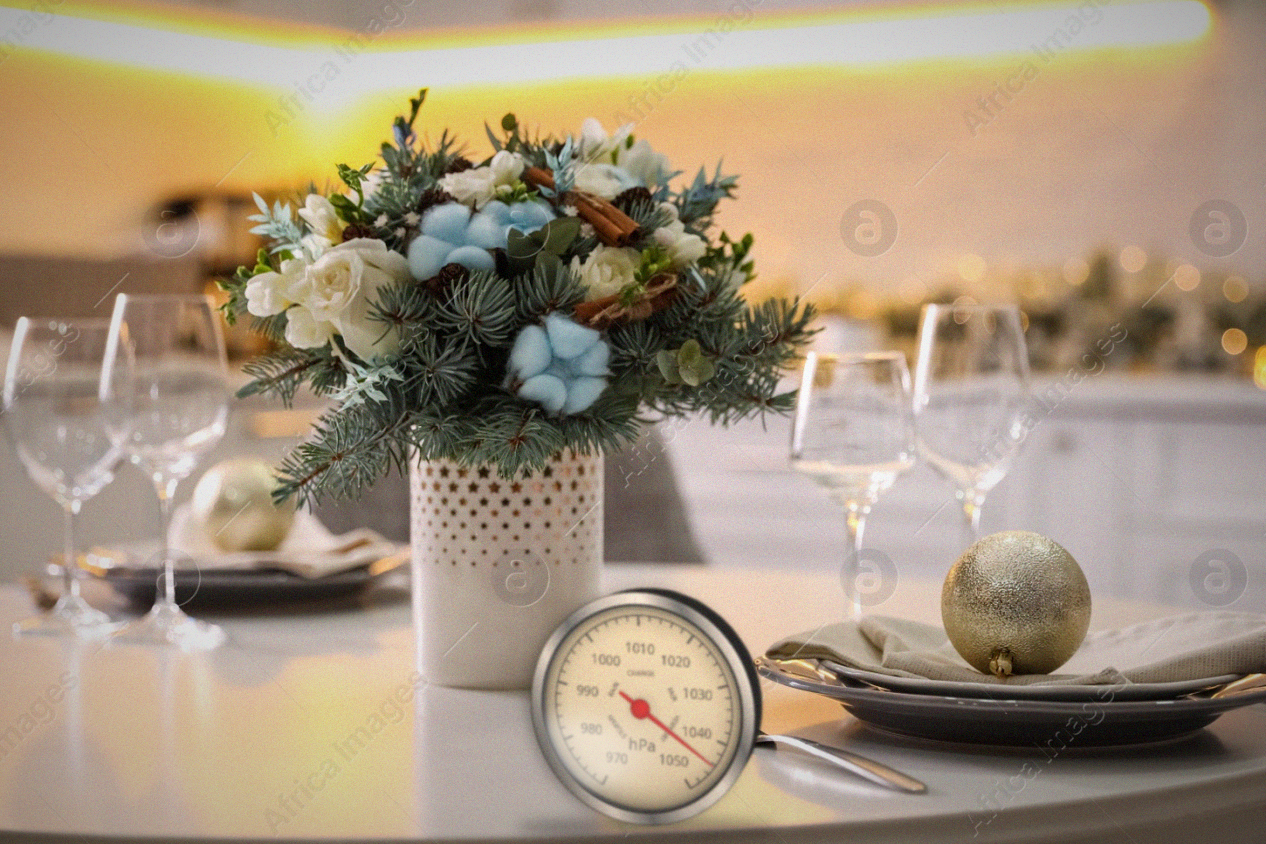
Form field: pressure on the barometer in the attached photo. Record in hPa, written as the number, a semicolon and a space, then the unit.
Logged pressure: 1044; hPa
